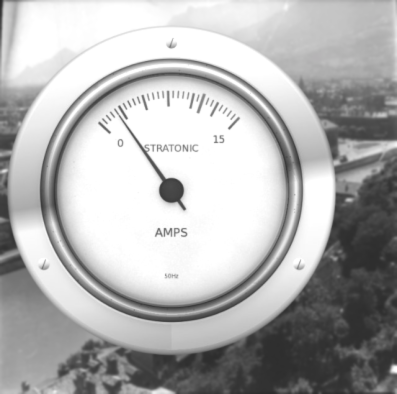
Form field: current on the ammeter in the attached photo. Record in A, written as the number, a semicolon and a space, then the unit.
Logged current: 2; A
